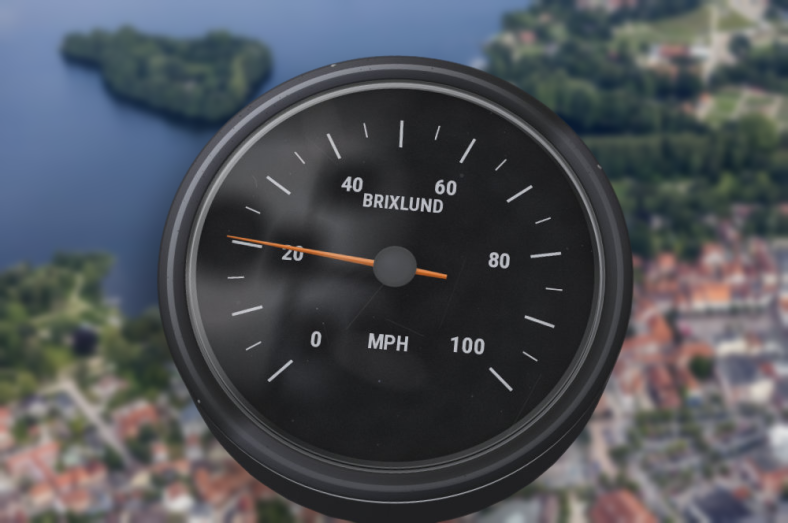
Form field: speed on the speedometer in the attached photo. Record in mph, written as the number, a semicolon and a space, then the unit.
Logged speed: 20; mph
